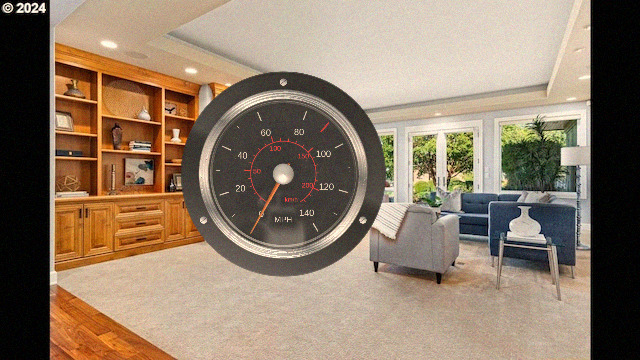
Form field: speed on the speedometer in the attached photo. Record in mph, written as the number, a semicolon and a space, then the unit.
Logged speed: 0; mph
